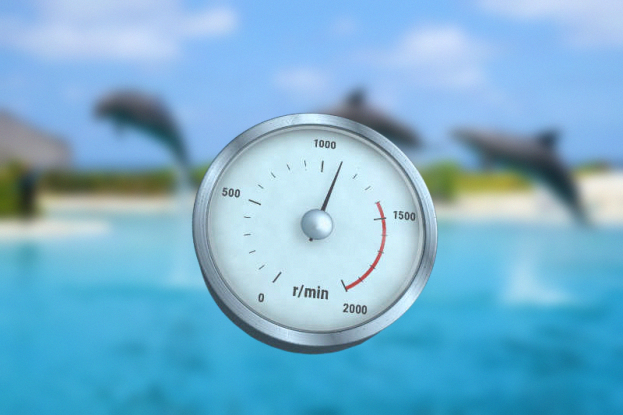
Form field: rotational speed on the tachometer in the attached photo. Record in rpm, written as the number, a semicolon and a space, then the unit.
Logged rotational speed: 1100; rpm
